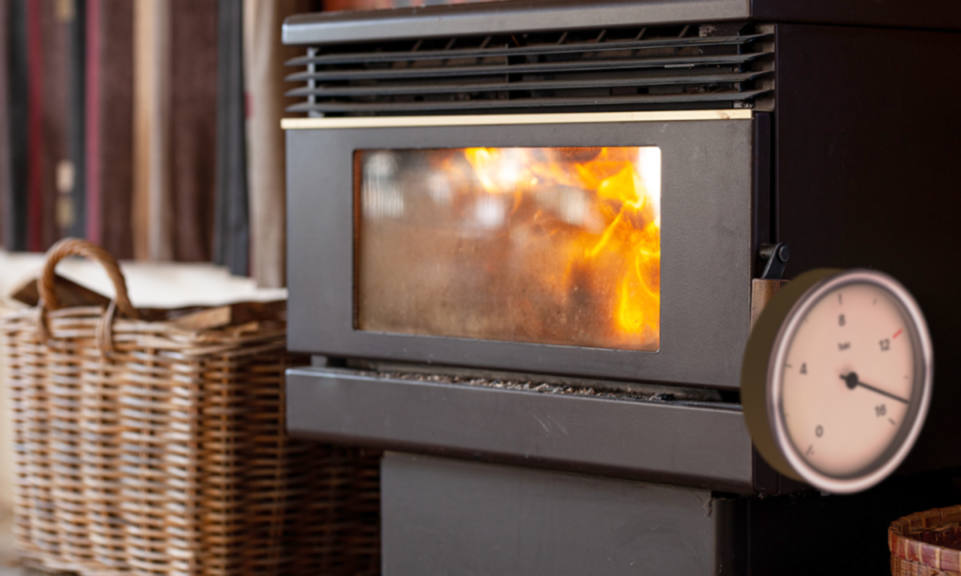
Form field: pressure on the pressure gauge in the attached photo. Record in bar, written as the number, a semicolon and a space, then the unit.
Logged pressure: 15; bar
